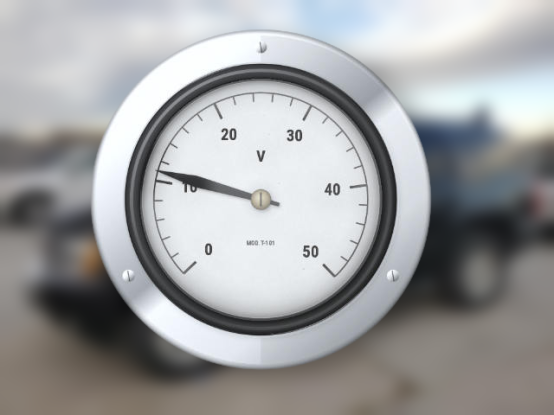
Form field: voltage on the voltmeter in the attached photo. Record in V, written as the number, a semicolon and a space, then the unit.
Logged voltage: 11; V
